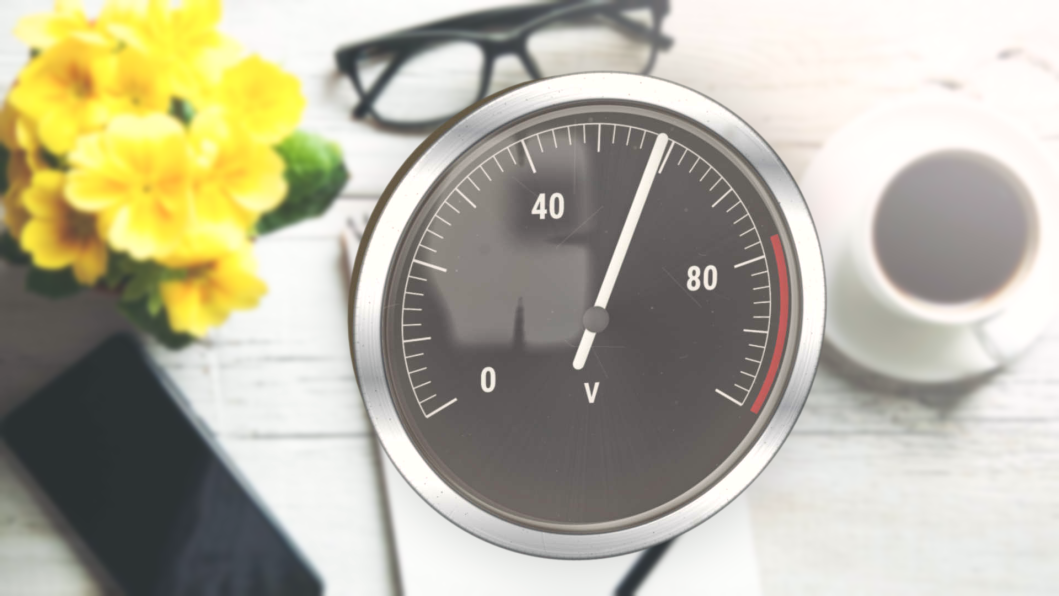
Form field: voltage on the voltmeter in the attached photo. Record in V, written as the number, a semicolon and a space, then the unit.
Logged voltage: 58; V
